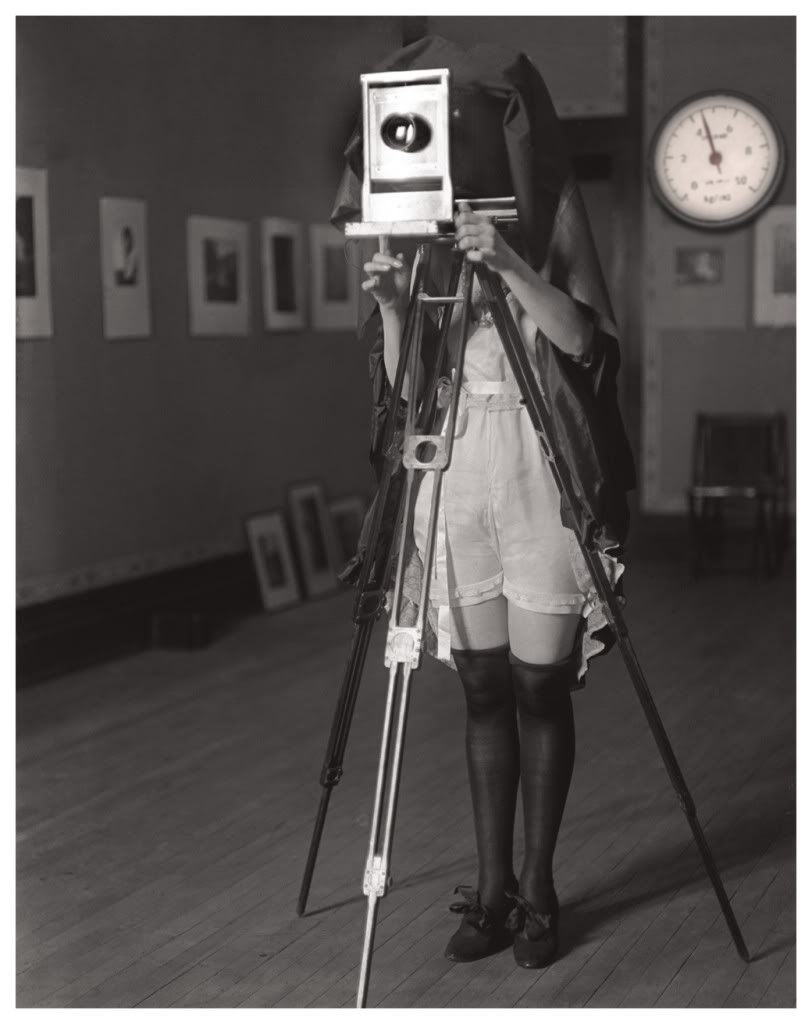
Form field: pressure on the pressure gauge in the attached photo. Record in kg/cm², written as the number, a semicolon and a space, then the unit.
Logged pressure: 4.5; kg/cm²
